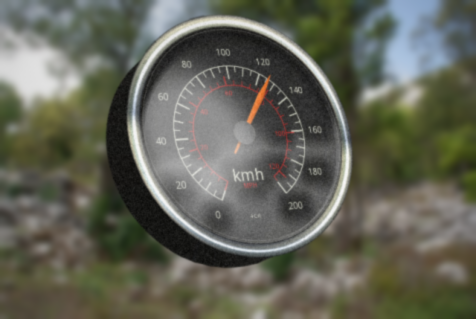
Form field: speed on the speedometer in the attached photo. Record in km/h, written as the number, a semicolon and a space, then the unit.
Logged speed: 125; km/h
